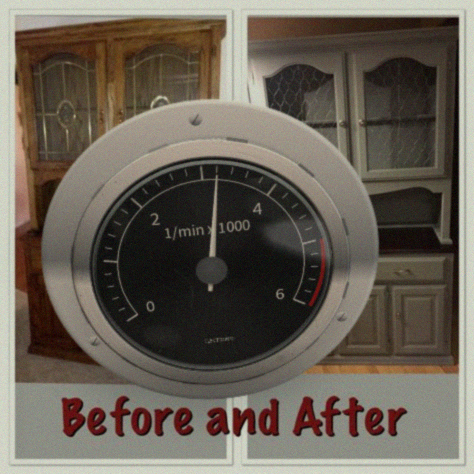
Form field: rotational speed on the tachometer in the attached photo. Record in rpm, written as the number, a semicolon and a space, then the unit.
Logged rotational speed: 3200; rpm
